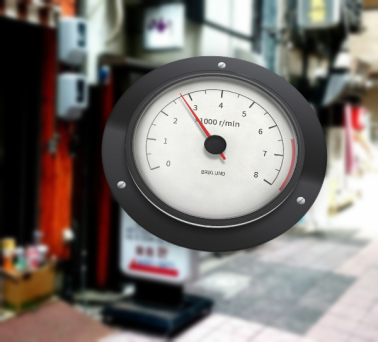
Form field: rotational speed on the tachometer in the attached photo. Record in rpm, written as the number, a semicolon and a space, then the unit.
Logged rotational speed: 2750; rpm
